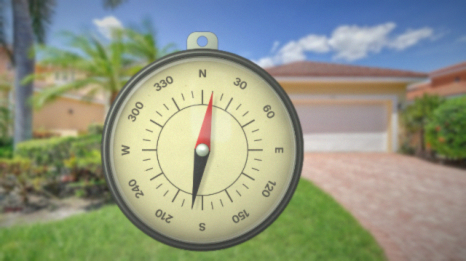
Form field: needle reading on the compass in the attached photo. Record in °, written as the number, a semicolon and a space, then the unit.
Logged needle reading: 10; °
